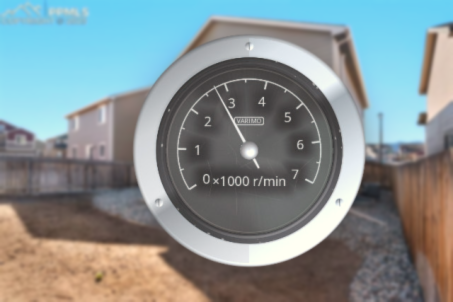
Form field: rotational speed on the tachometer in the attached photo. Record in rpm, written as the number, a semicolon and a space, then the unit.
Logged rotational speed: 2750; rpm
